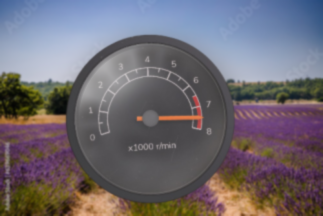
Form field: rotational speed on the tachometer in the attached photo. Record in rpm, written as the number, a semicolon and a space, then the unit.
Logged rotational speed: 7500; rpm
